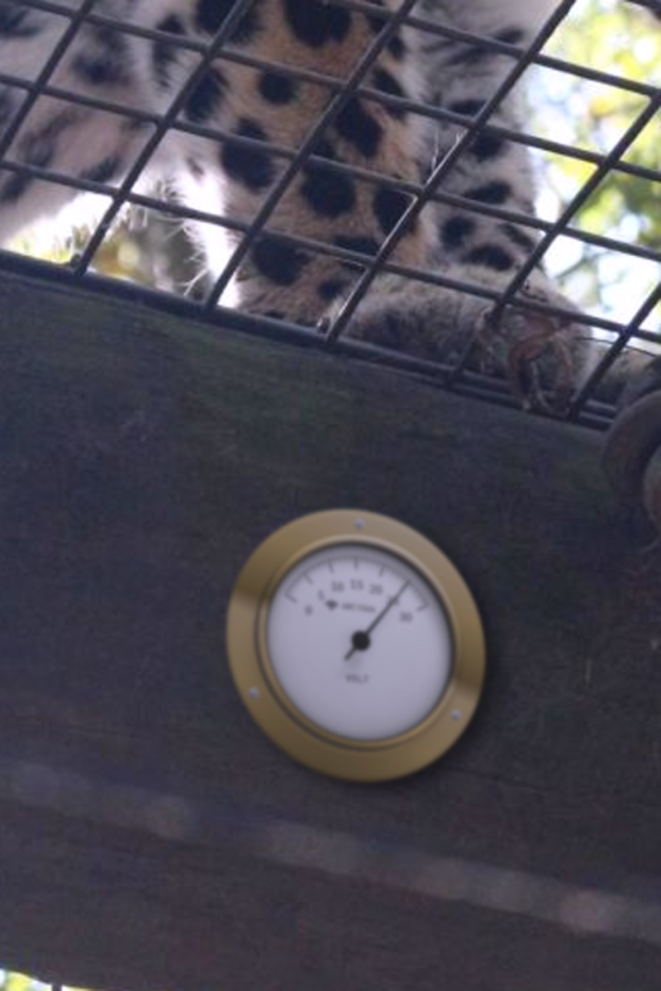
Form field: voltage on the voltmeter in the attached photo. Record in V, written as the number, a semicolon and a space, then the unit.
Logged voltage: 25; V
